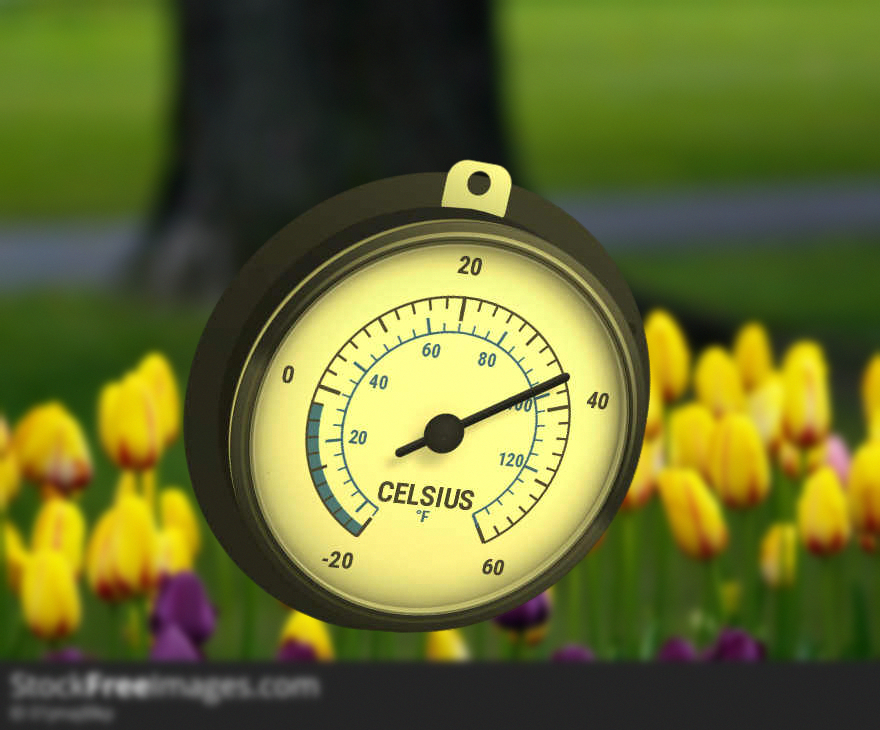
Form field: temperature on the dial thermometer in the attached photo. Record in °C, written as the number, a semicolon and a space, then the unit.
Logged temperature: 36; °C
